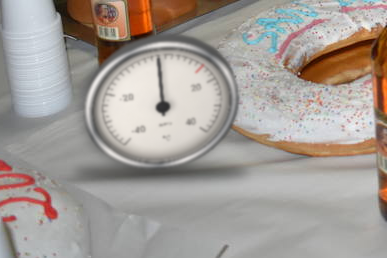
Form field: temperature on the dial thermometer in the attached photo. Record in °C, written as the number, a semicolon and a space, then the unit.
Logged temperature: 0; °C
